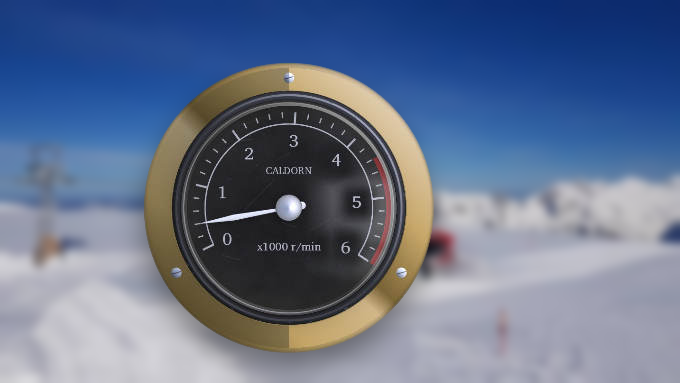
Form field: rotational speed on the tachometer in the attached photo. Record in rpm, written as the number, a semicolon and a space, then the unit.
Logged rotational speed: 400; rpm
